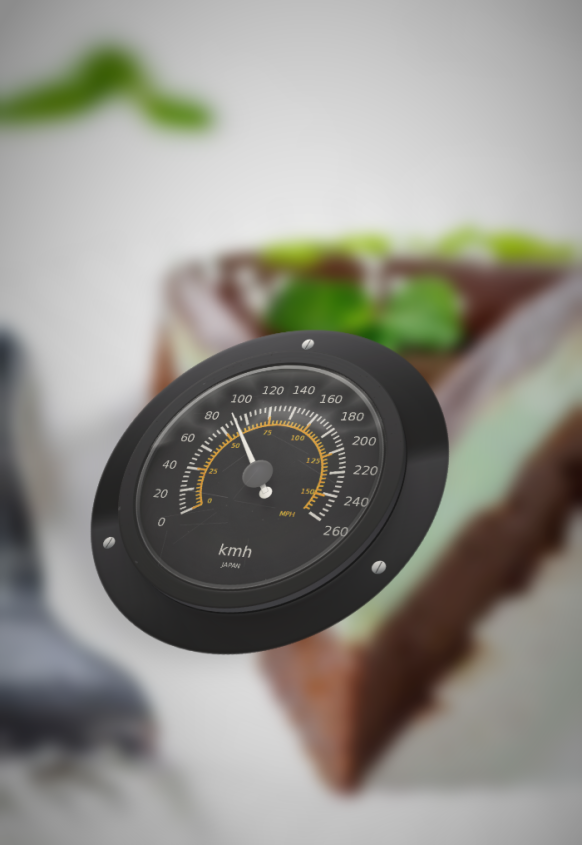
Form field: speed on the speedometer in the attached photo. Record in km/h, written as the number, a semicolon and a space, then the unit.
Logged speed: 92; km/h
